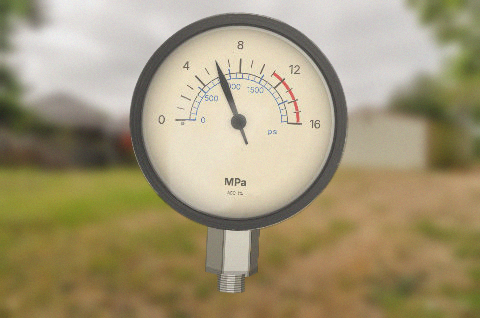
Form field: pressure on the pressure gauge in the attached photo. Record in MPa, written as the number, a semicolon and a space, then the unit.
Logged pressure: 6; MPa
